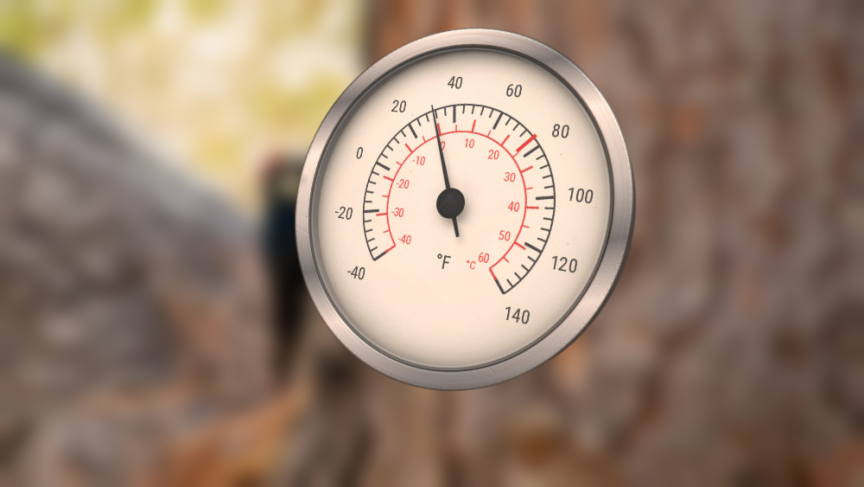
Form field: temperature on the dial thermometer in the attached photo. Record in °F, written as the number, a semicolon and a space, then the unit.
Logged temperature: 32; °F
